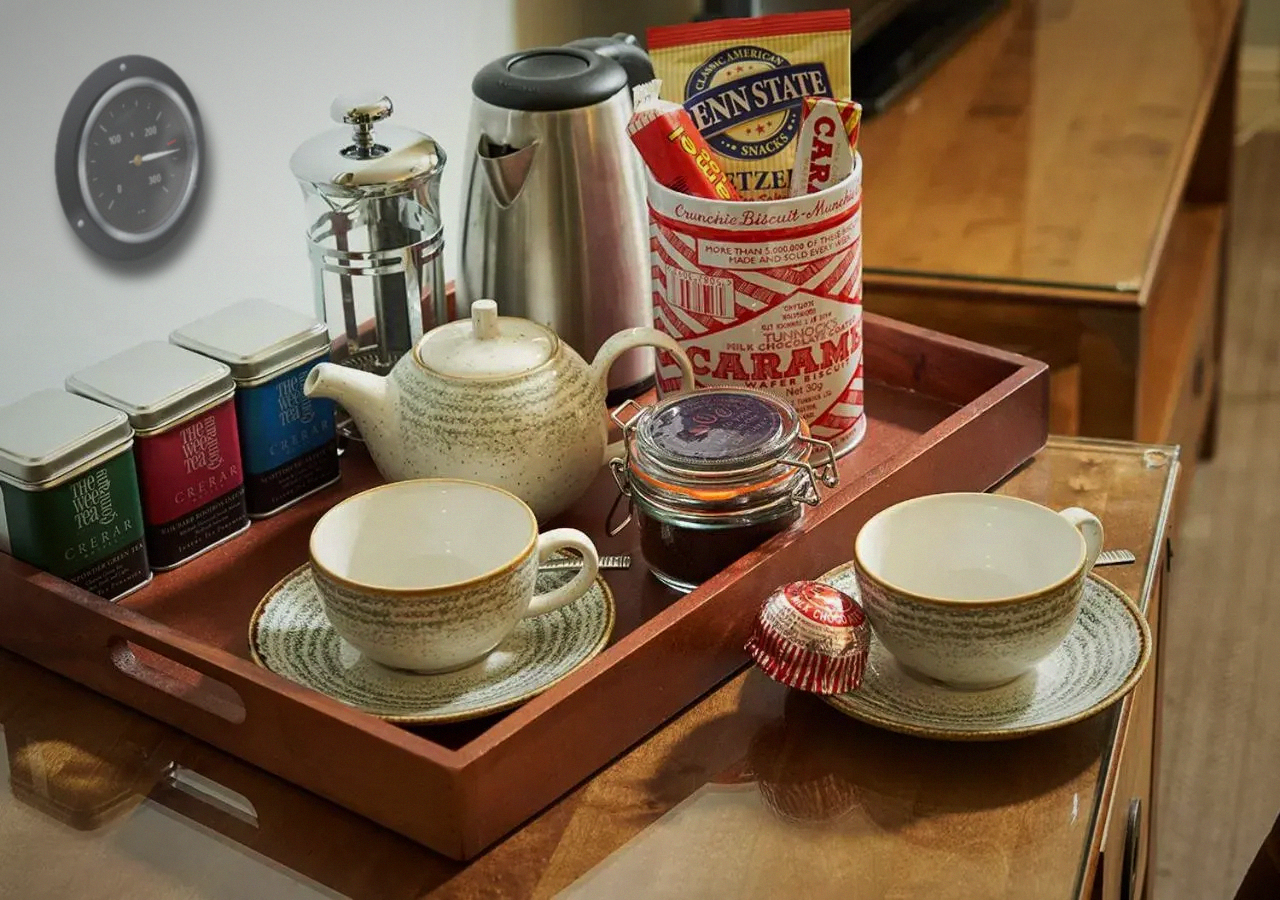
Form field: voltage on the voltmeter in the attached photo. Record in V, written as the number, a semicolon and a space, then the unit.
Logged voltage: 250; V
